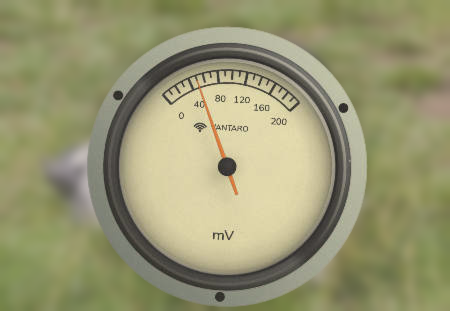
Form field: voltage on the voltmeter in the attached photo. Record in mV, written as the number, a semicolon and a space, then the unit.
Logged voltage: 50; mV
